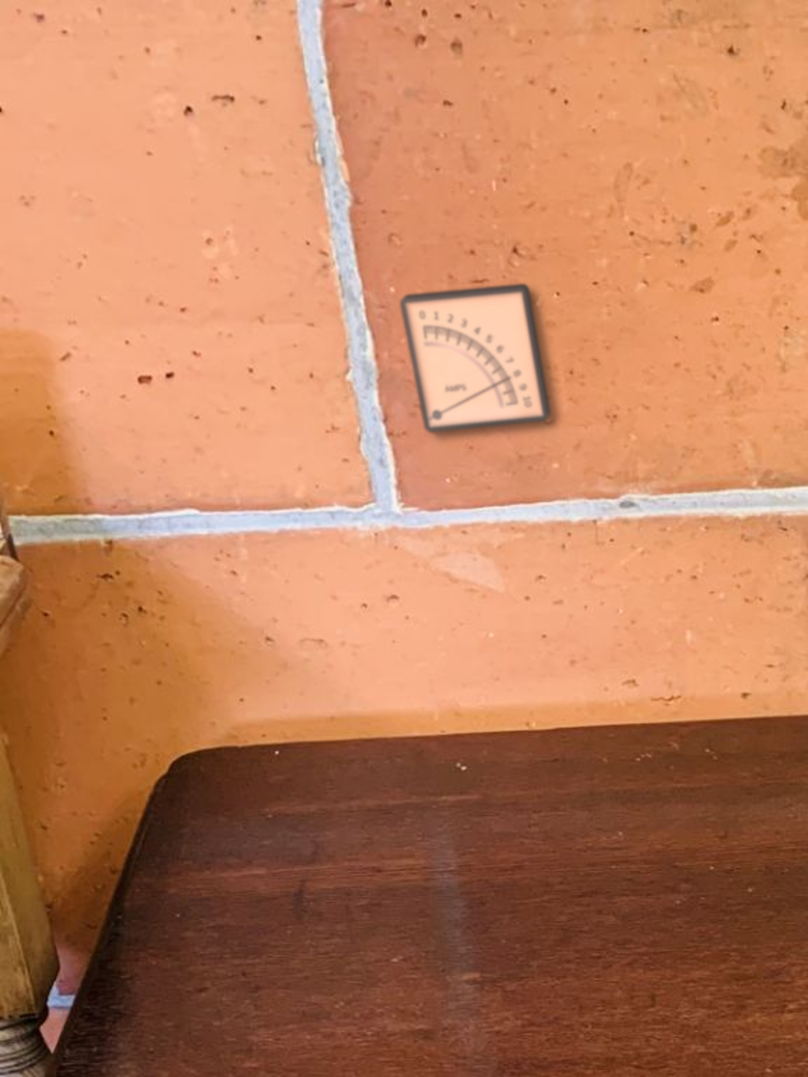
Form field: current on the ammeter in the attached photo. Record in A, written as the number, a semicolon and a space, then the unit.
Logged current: 8; A
